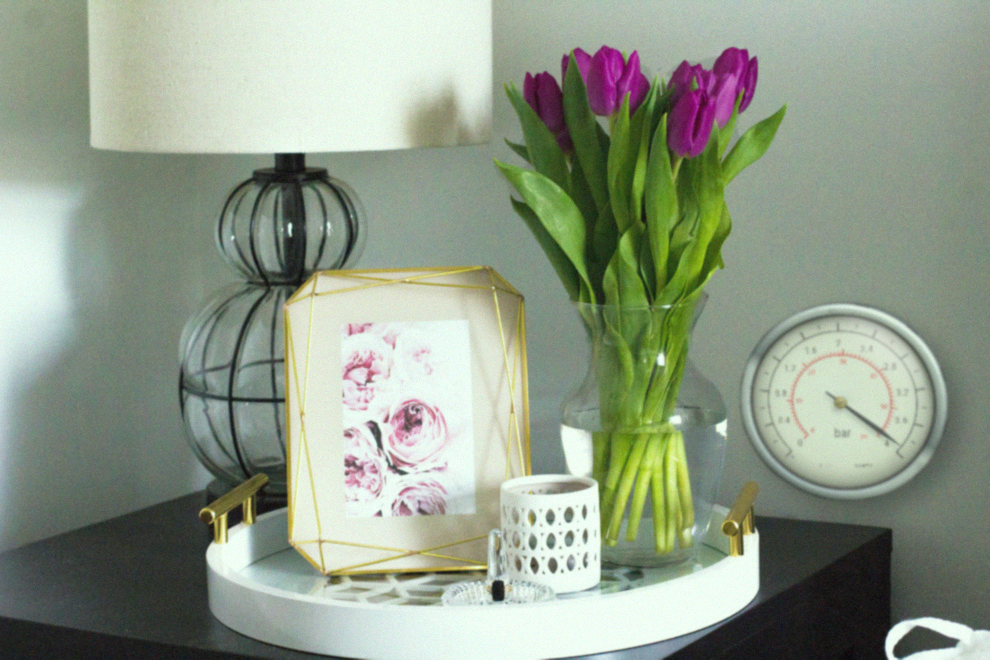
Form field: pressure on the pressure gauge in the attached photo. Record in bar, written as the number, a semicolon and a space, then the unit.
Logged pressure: 3.9; bar
